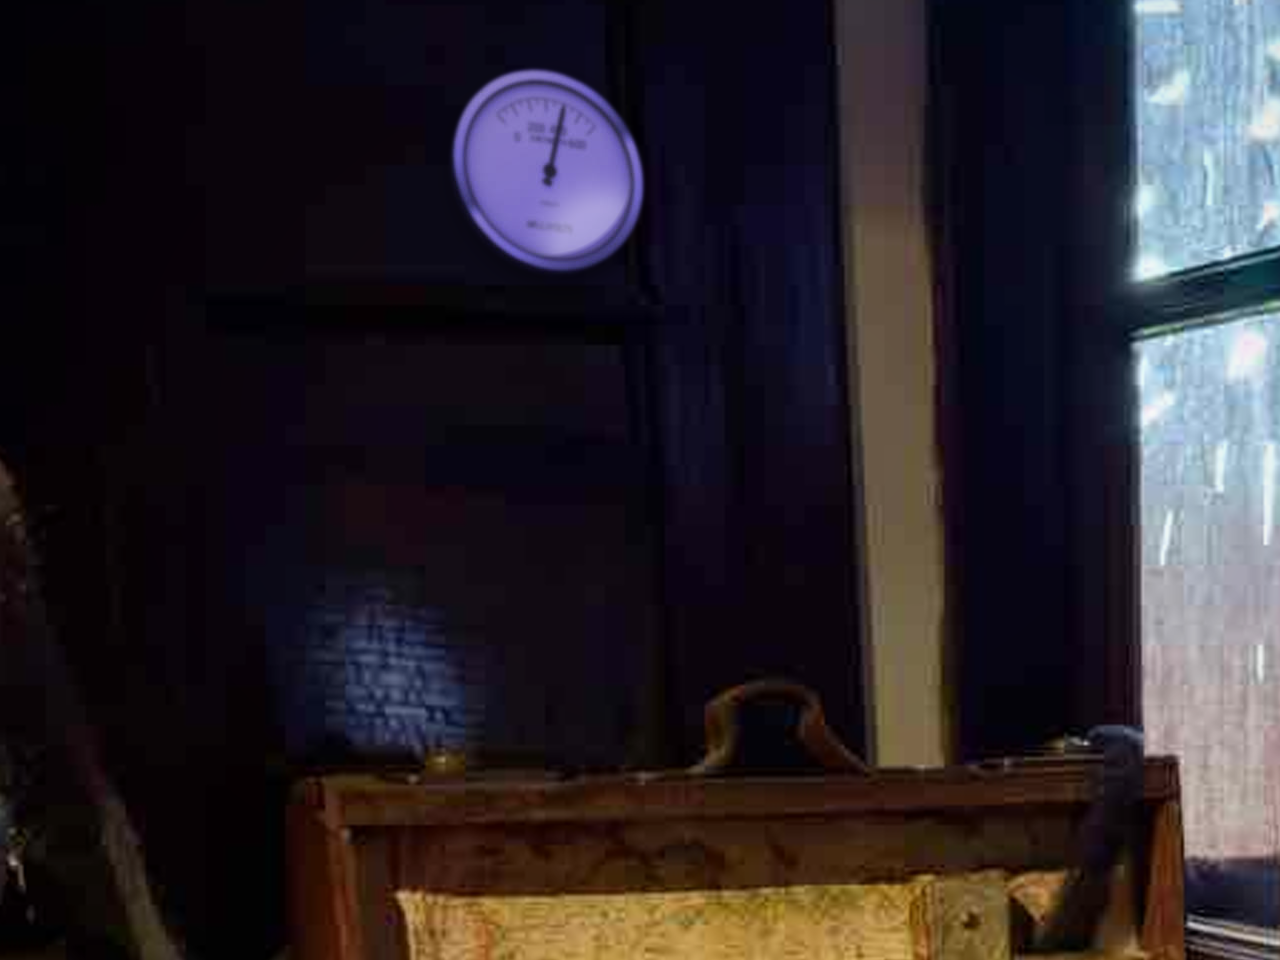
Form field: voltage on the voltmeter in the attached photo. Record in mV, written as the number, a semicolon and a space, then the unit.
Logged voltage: 400; mV
